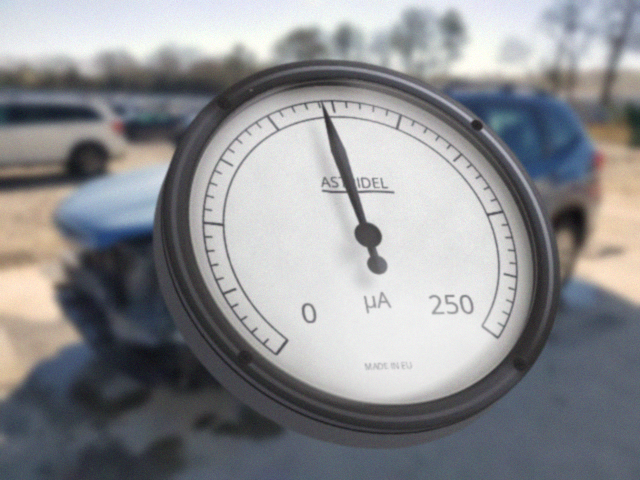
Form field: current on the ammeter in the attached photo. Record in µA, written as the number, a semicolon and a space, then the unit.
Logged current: 120; µA
